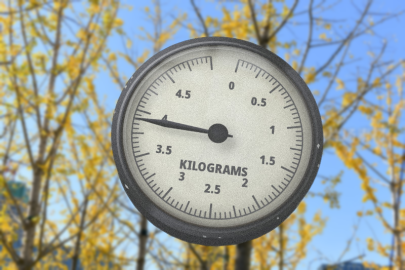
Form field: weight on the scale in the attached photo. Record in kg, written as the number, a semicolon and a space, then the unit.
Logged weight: 3.9; kg
